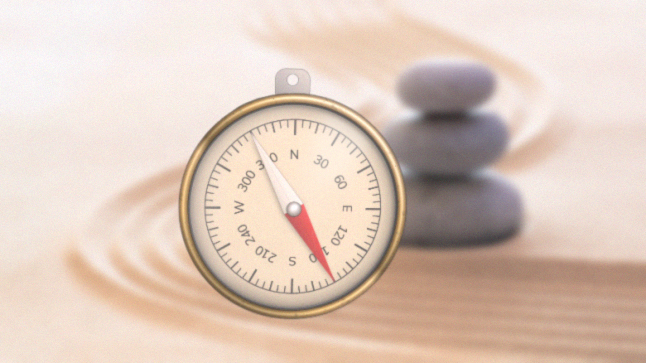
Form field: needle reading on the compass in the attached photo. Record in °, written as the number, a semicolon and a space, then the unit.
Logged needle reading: 150; °
